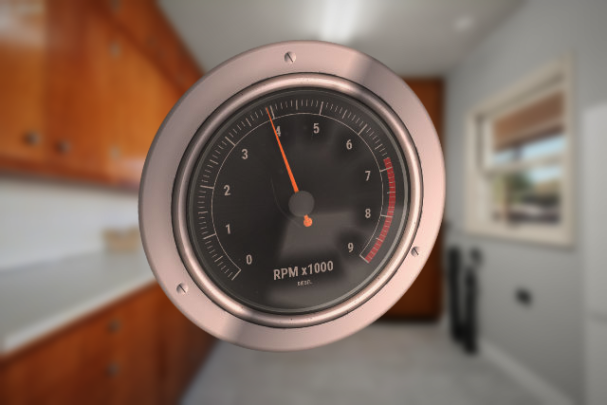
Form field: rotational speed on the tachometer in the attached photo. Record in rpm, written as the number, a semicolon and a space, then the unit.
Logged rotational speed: 3900; rpm
